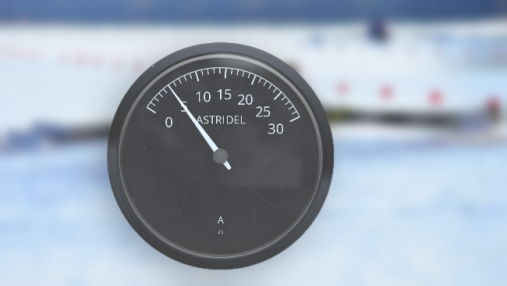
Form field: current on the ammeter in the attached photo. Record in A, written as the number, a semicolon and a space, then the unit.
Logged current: 5; A
